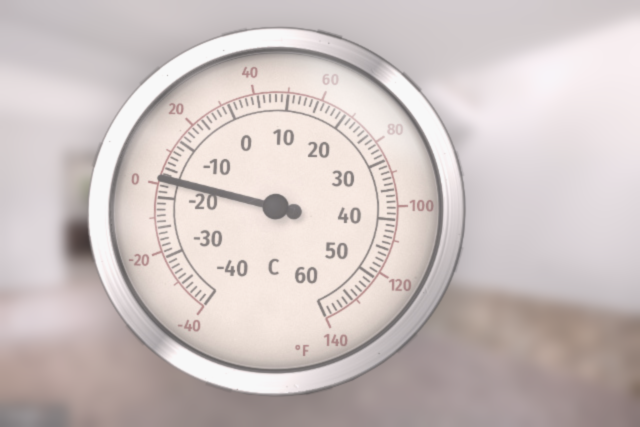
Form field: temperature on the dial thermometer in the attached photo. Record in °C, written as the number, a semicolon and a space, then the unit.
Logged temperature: -17; °C
